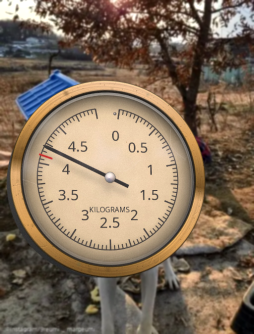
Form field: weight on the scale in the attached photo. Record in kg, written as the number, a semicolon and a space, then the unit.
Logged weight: 4.2; kg
